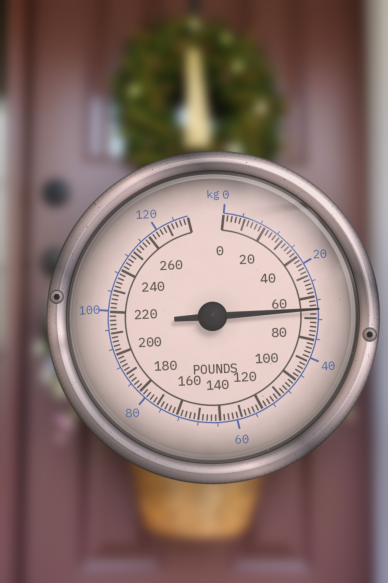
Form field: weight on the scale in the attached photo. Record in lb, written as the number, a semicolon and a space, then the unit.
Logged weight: 66; lb
